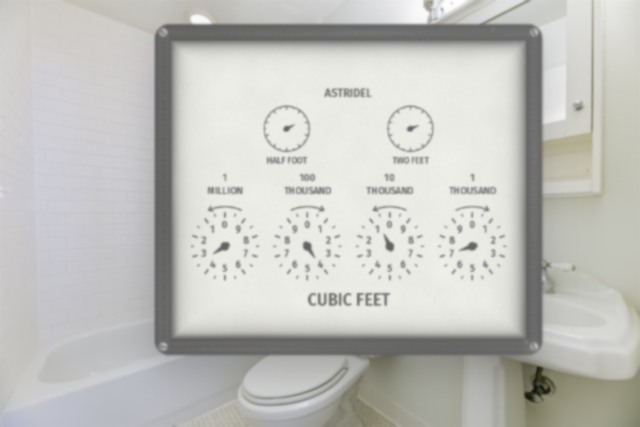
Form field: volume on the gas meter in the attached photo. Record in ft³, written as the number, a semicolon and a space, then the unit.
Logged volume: 340700; ft³
